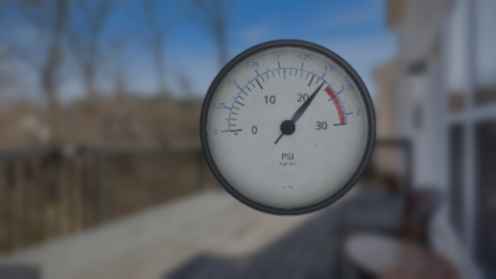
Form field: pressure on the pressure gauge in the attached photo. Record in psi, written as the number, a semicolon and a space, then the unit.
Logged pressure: 22; psi
